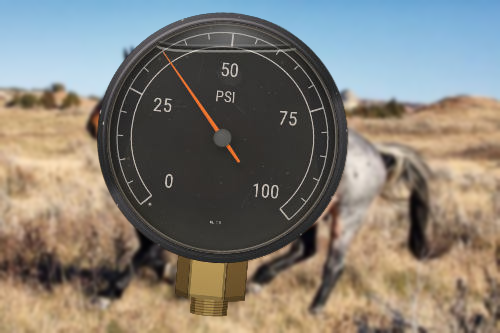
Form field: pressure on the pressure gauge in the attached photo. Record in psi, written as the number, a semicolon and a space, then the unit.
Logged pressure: 35; psi
